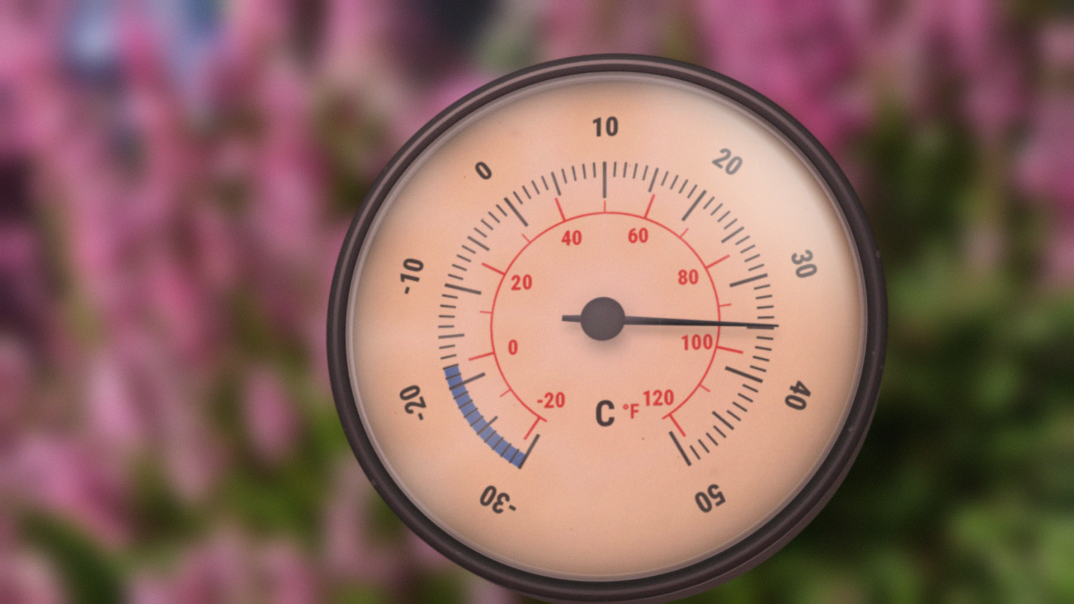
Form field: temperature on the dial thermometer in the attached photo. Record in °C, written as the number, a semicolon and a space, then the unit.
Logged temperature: 35; °C
